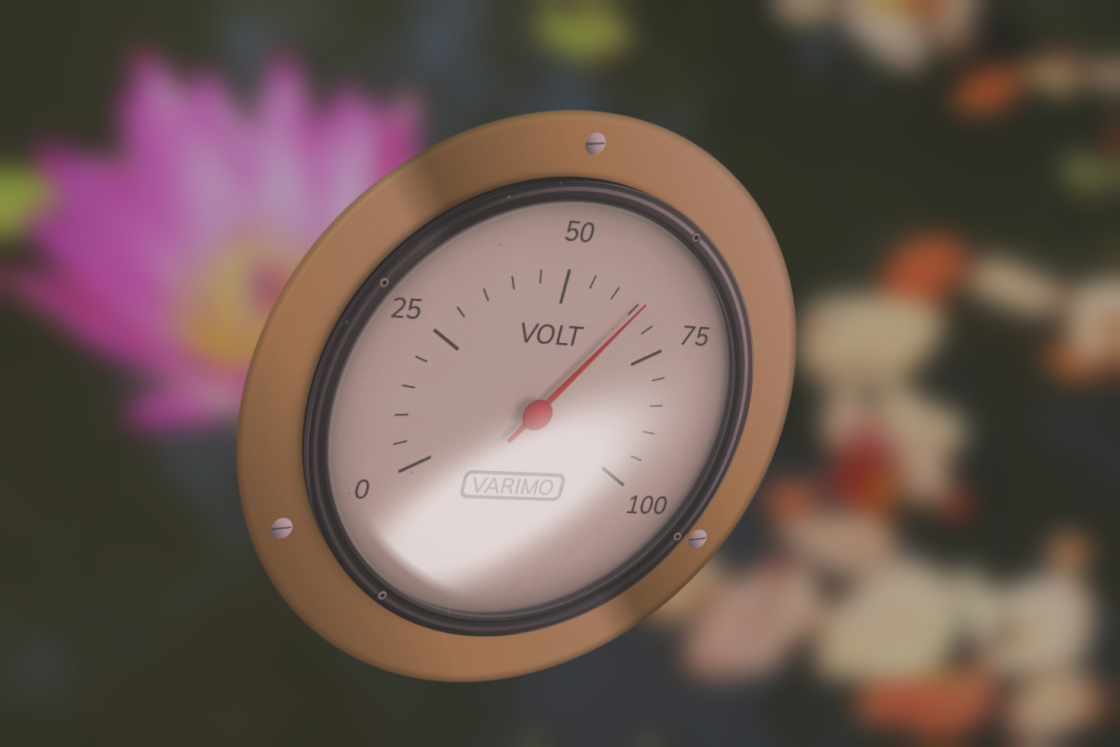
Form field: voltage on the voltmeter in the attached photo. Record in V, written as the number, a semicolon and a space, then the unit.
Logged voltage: 65; V
